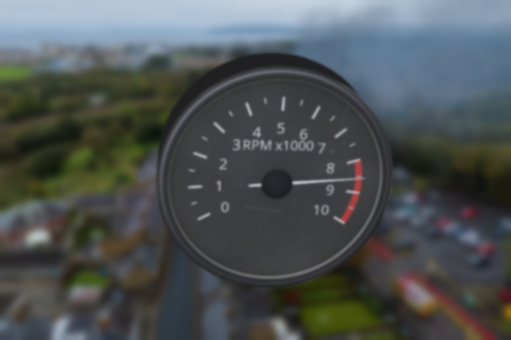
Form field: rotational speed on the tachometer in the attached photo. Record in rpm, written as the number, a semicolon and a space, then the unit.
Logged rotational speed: 8500; rpm
